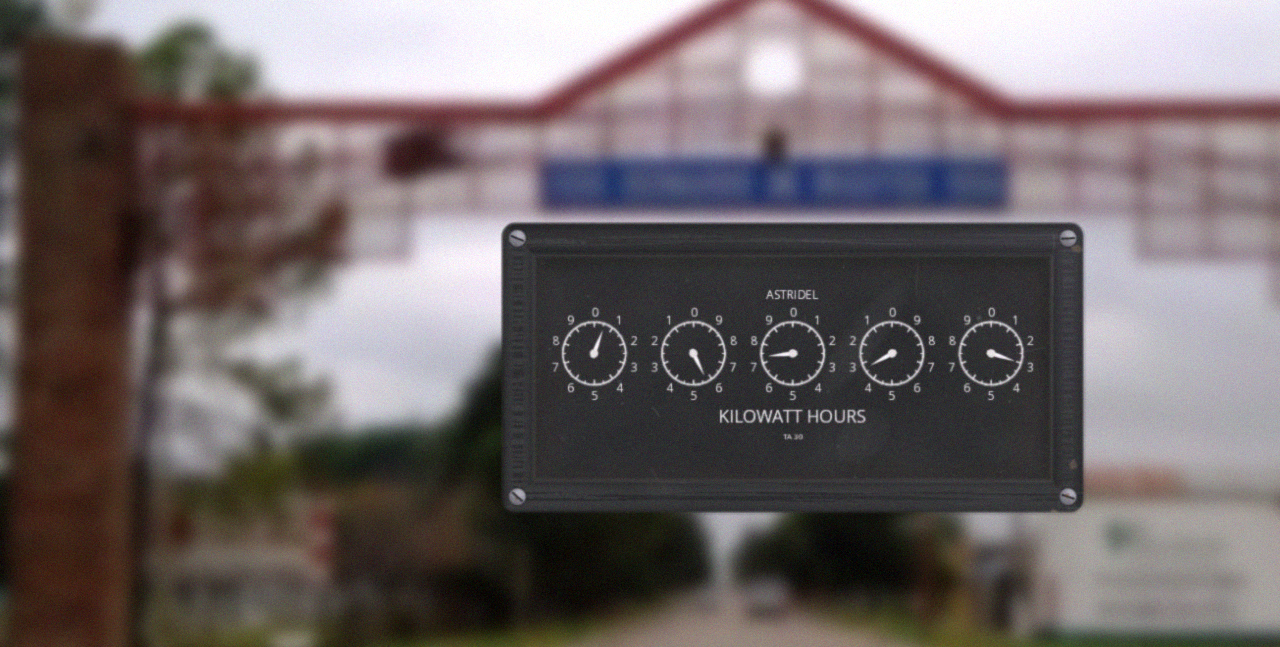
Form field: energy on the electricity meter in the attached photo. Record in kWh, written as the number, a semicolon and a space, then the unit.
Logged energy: 5733; kWh
